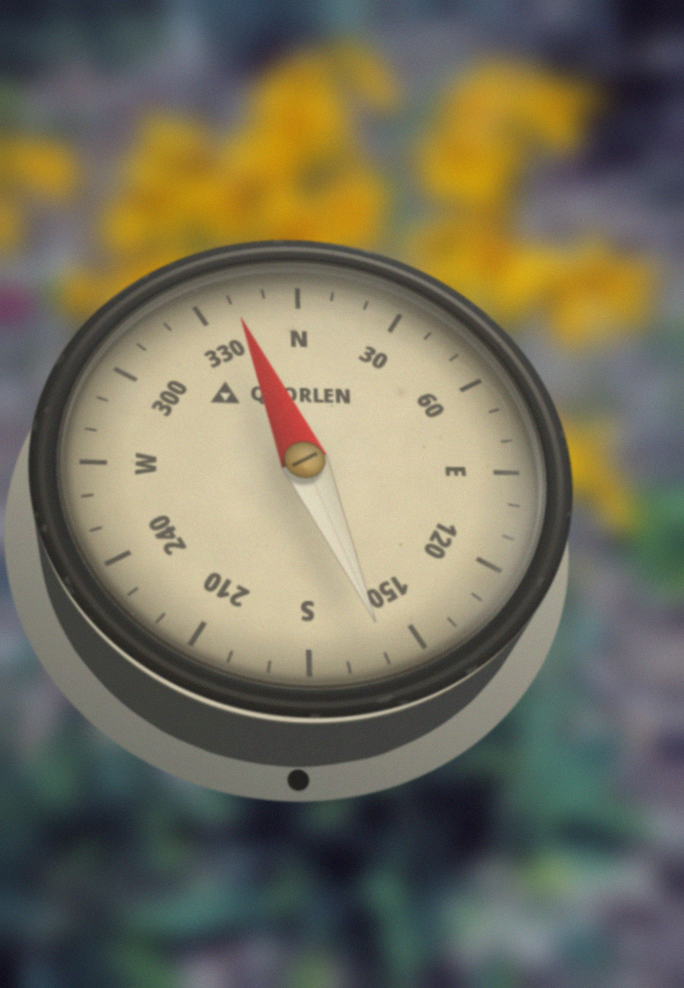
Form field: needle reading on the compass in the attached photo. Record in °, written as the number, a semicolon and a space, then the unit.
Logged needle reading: 340; °
